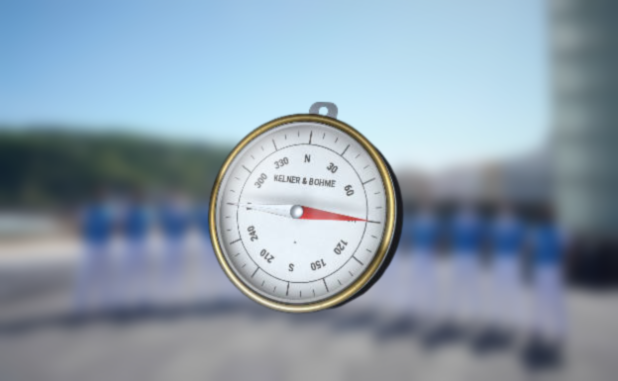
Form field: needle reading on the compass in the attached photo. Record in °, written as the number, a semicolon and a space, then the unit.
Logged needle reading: 90; °
